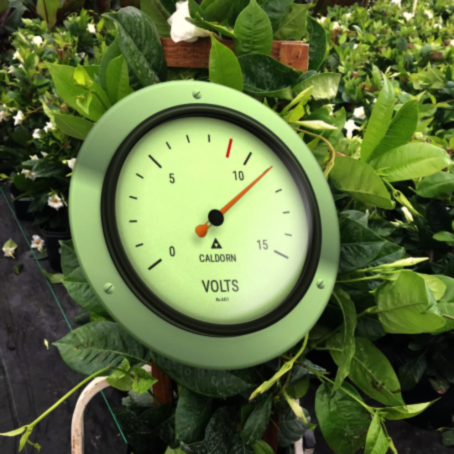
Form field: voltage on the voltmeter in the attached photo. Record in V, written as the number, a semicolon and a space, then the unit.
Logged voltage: 11; V
